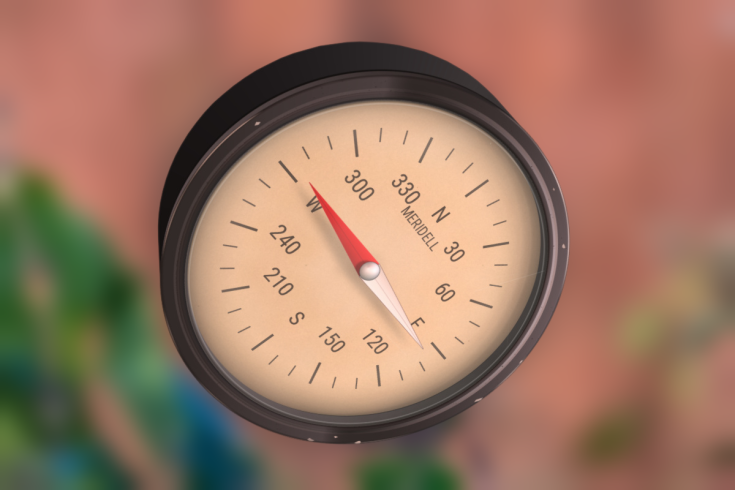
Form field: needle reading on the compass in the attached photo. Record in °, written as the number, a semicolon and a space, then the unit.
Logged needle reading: 275; °
